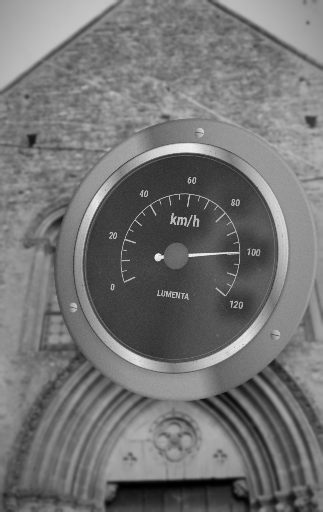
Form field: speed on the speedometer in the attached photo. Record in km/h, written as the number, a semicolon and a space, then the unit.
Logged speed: 100; km/h
